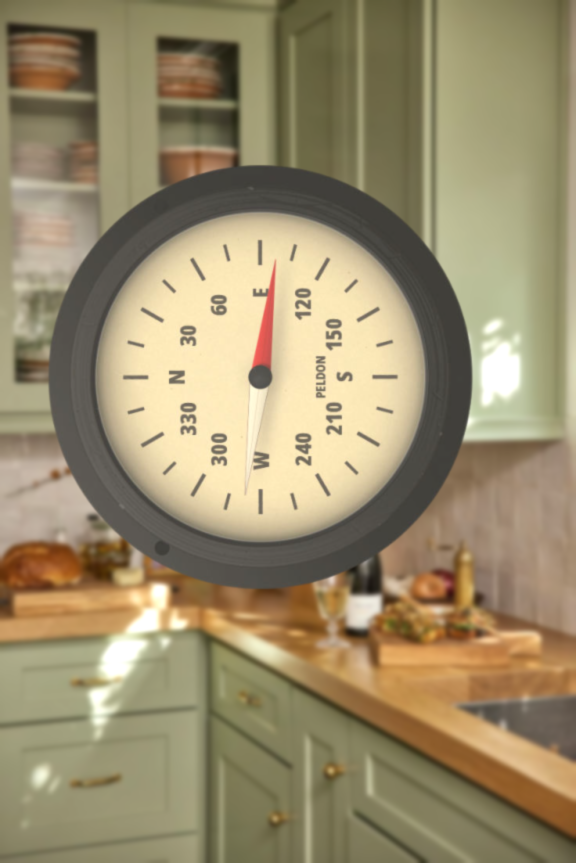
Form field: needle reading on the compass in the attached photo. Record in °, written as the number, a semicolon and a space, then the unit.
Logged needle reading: 97.5; °
